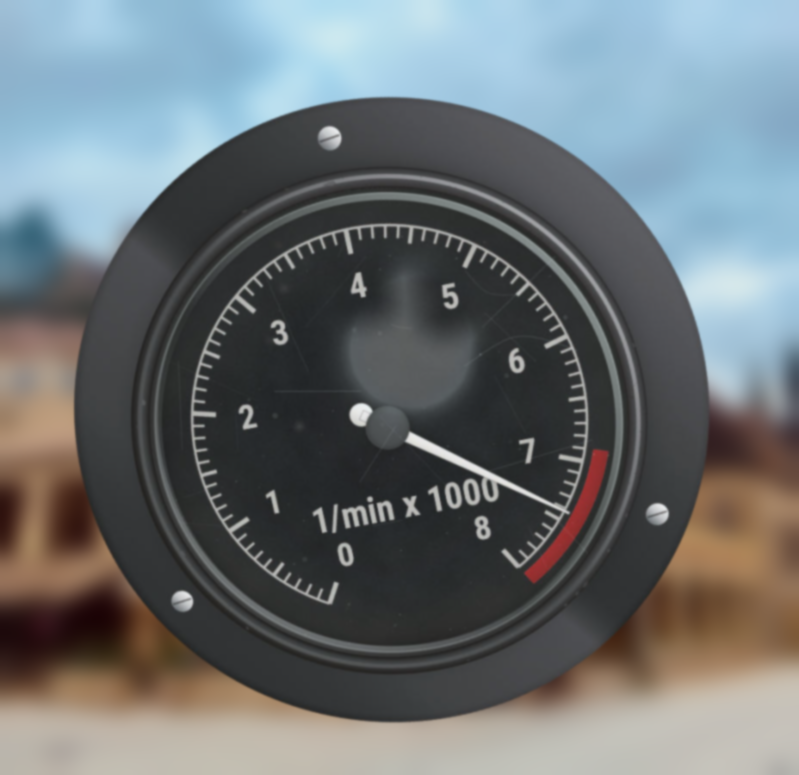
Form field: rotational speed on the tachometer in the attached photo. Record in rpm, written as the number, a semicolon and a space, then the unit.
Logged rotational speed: 7400; rpm
